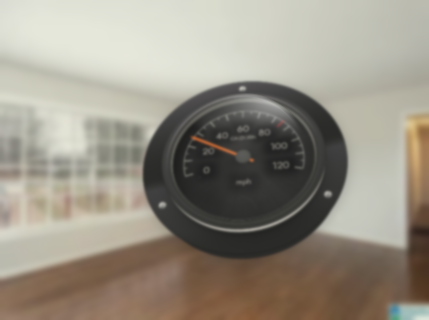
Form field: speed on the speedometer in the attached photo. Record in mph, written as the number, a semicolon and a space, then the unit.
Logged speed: 25; mph
